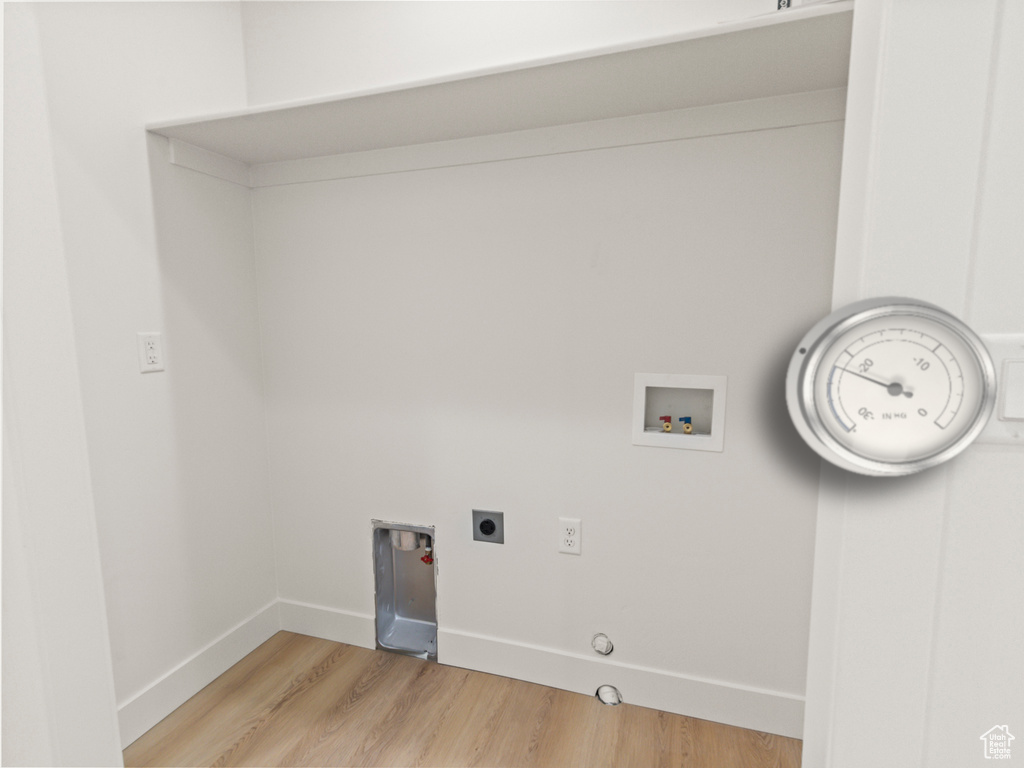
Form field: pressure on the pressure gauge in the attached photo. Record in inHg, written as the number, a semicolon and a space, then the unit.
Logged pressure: -22; inHg
